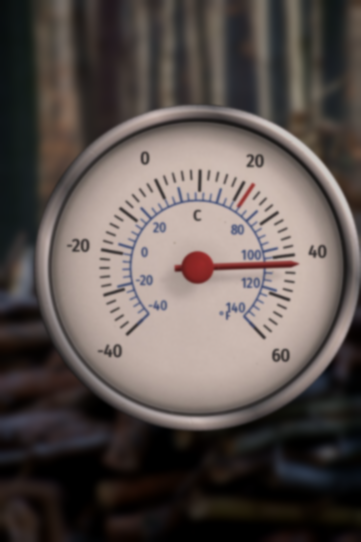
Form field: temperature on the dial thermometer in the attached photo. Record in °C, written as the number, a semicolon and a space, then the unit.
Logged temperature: 42; °C
